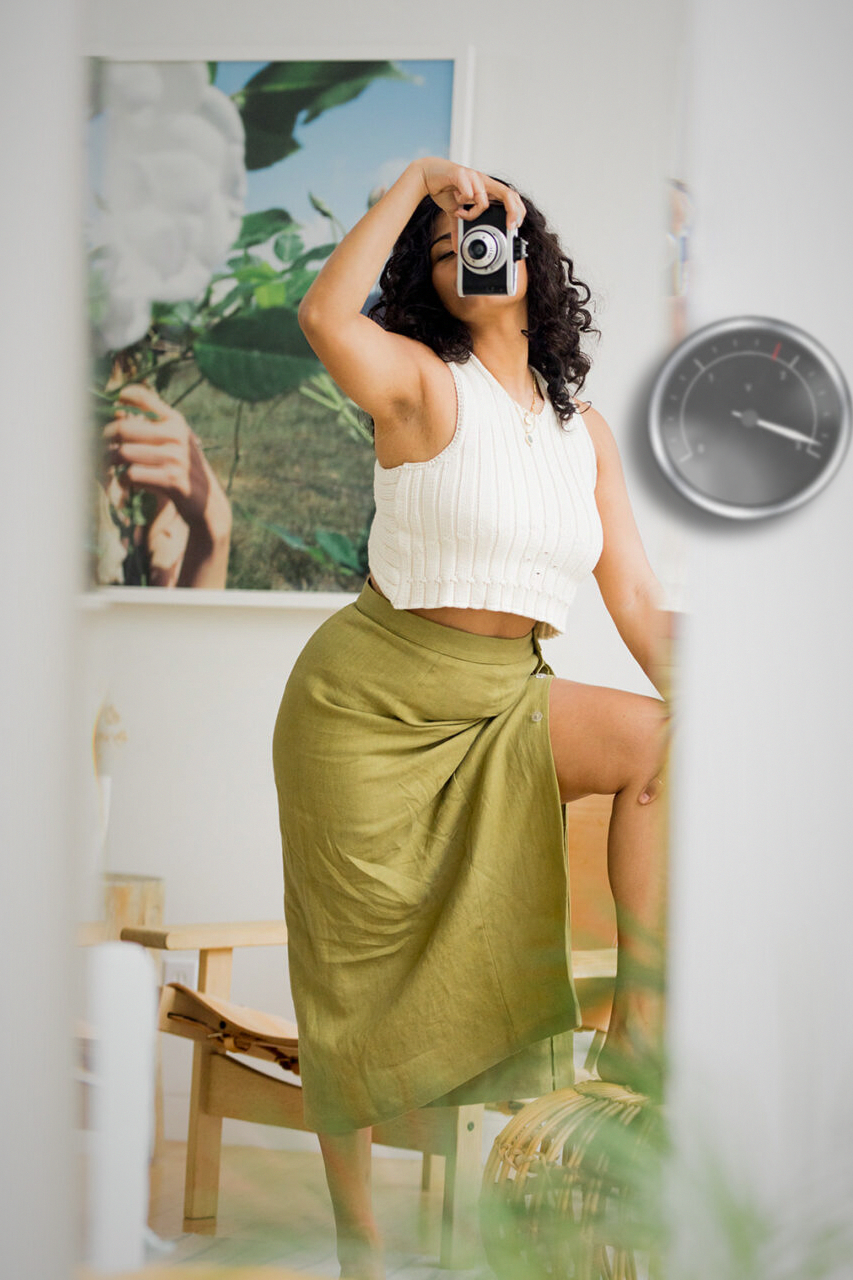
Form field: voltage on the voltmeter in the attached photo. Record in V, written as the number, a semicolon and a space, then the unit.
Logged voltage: 2.9; V
